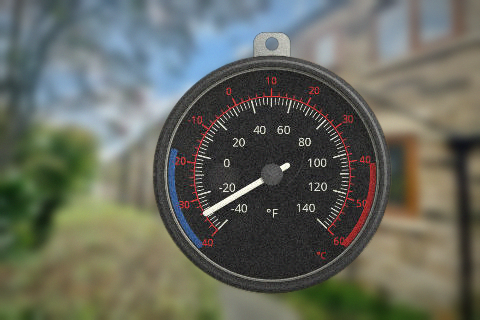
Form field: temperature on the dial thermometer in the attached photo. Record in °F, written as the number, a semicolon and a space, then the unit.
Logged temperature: -30; °F
